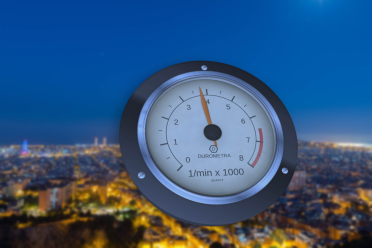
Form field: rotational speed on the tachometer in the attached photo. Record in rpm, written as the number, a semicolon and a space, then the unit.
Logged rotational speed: 3750; rpm
